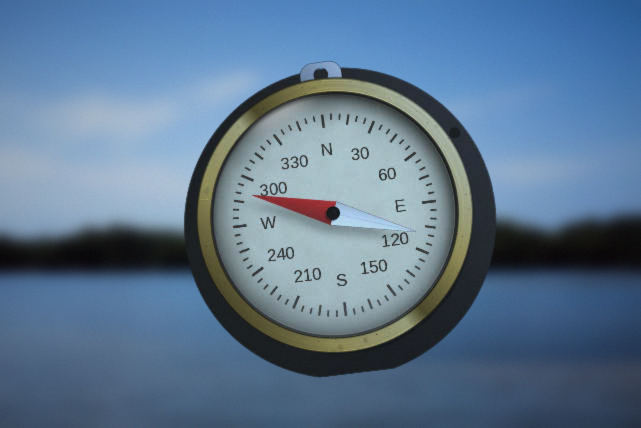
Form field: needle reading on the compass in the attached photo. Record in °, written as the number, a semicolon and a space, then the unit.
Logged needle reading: 290; °
